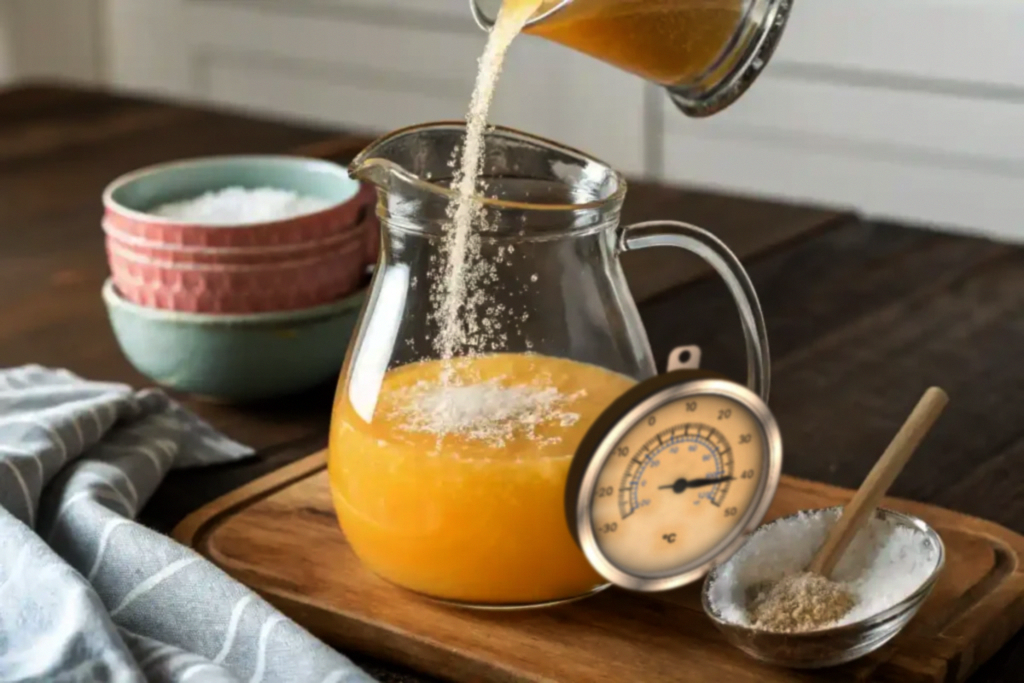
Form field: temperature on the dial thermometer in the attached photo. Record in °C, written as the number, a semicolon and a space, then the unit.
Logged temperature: 40; °C
